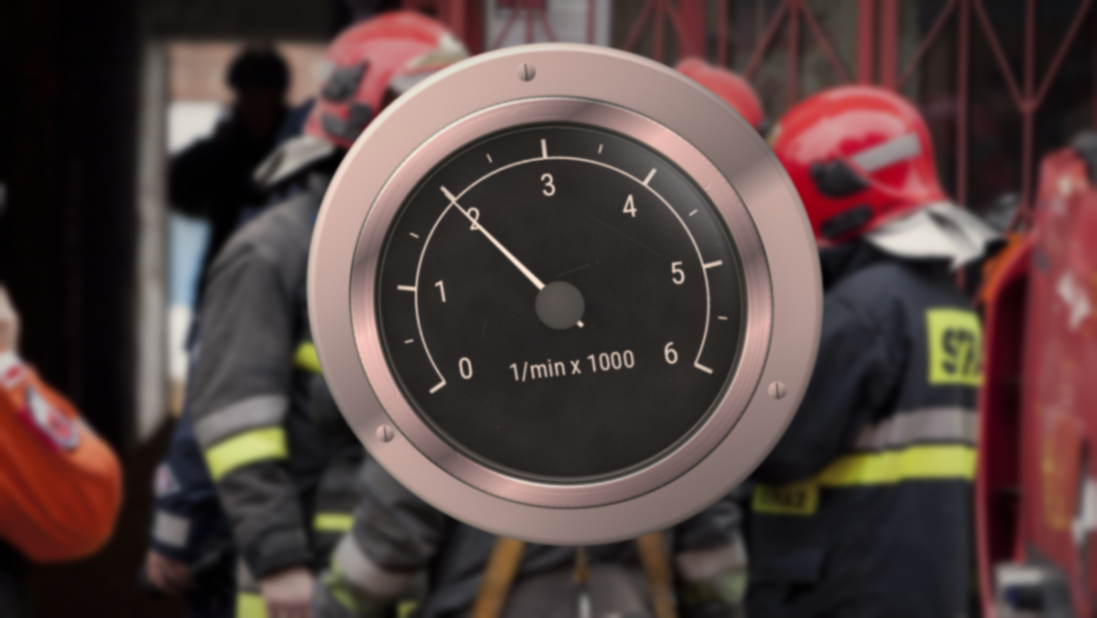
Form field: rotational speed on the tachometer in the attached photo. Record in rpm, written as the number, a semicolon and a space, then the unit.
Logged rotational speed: 2000; rpm
